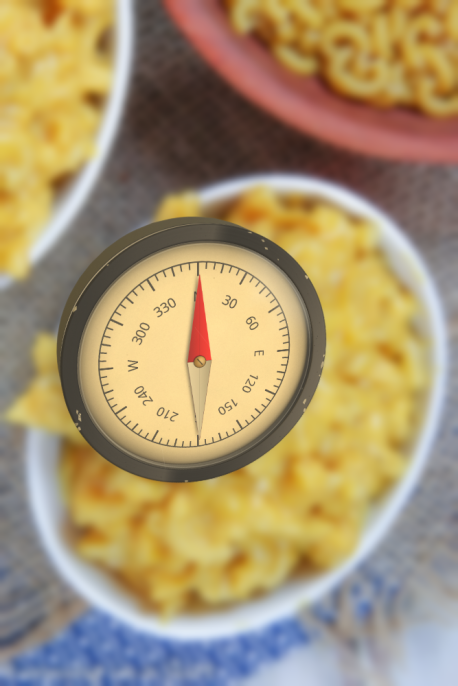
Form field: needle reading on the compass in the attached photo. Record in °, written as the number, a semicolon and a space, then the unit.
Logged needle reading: 0; °
